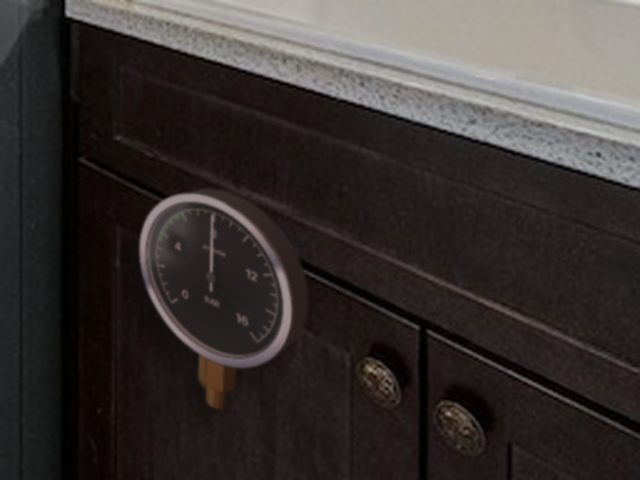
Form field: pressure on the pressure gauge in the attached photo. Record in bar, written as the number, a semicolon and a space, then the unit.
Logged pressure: 8; bar
